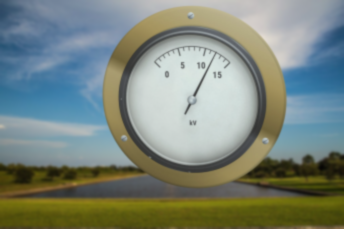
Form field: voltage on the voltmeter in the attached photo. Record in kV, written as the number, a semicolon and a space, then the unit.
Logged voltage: 12; kV
